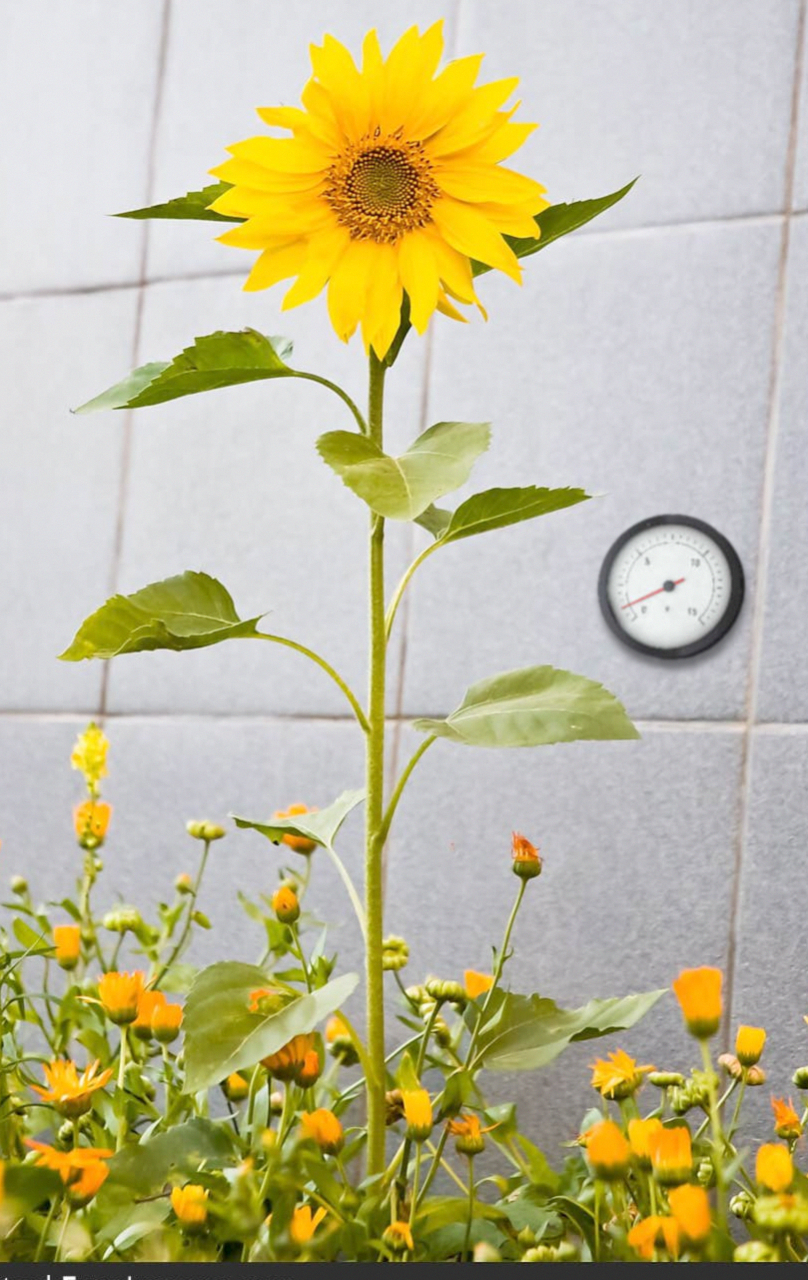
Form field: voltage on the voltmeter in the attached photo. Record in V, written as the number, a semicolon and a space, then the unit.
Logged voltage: 1; V
